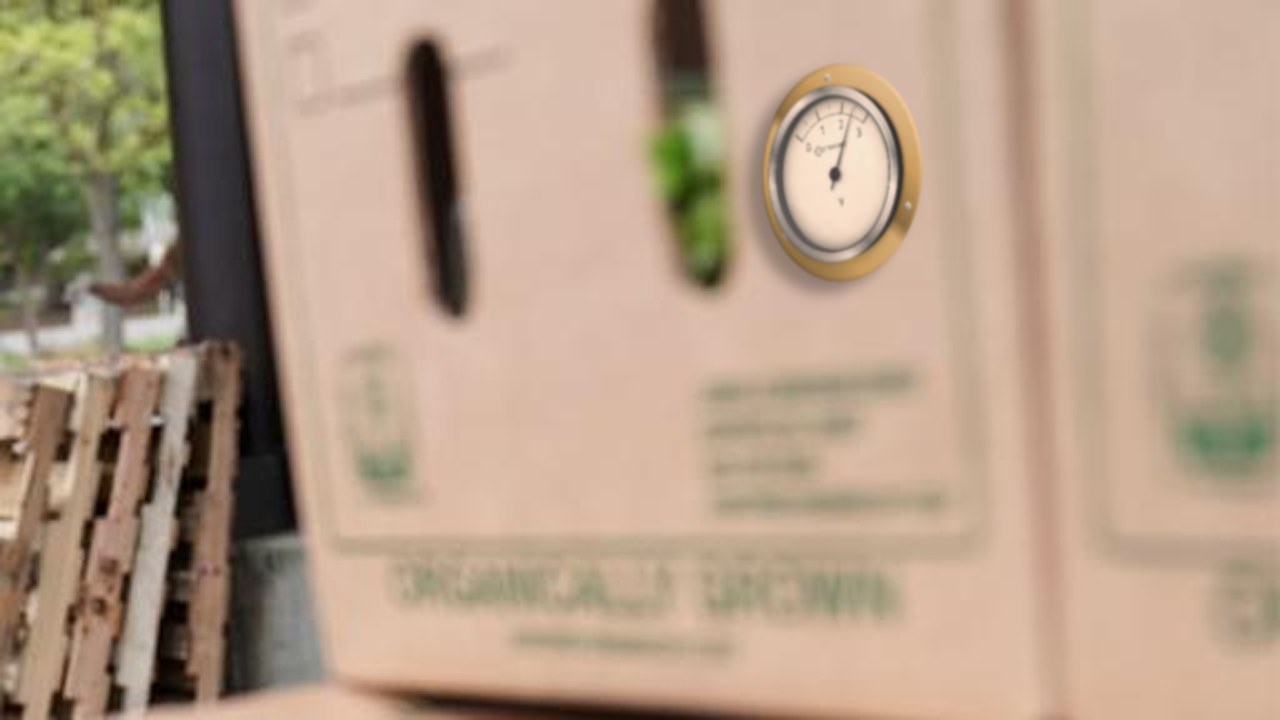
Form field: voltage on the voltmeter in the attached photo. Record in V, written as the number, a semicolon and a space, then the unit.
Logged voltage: 2.5; V
